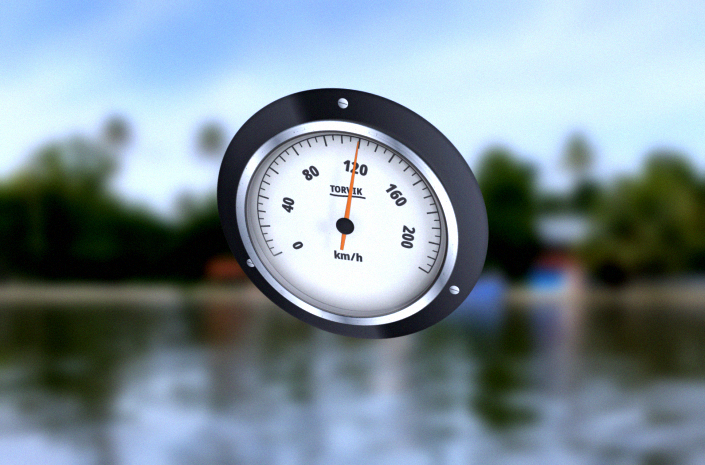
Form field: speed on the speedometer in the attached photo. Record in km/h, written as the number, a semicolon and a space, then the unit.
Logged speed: 120; km/h
